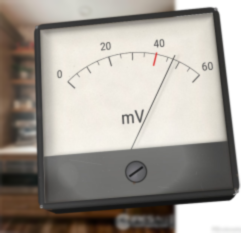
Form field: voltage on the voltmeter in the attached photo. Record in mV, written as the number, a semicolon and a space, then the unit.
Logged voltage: 47.5; mV
